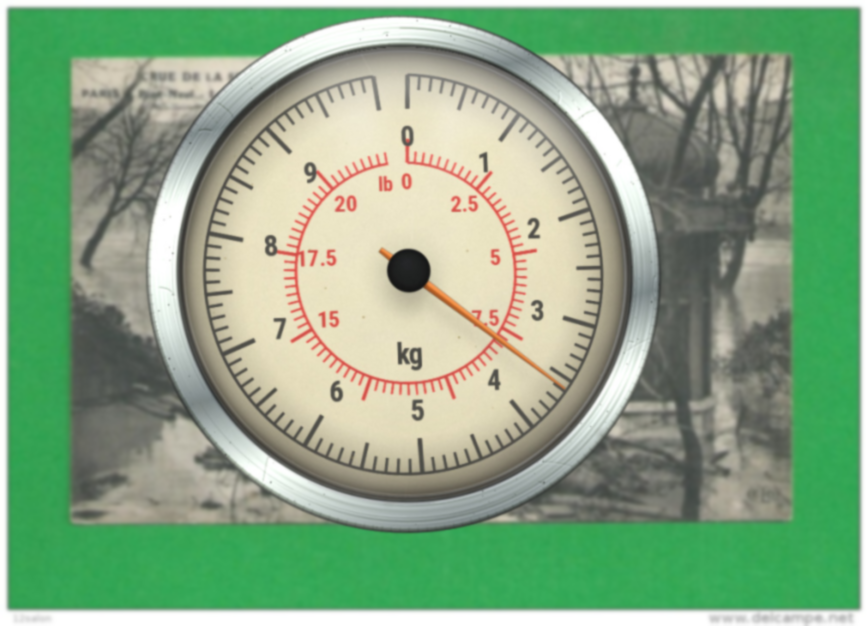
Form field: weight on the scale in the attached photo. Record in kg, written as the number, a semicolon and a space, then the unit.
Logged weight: 3.6; kg
